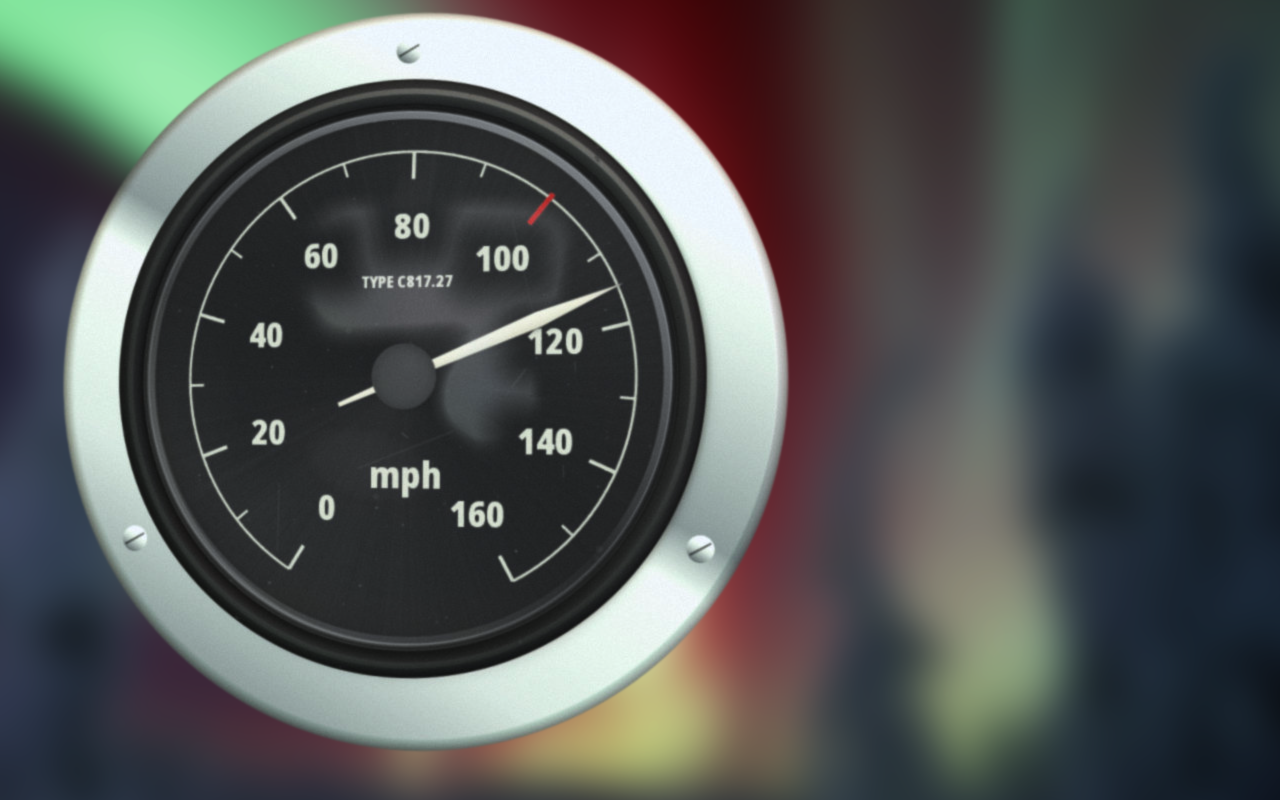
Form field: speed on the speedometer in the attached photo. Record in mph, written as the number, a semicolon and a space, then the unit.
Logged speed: 115; mph
